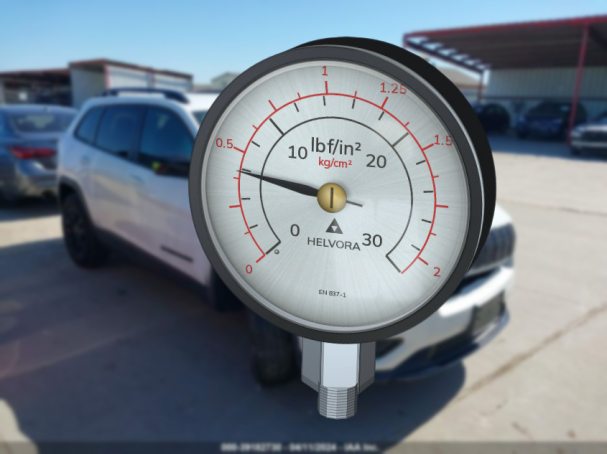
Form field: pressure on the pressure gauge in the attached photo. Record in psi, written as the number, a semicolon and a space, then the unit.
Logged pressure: 6; psi
